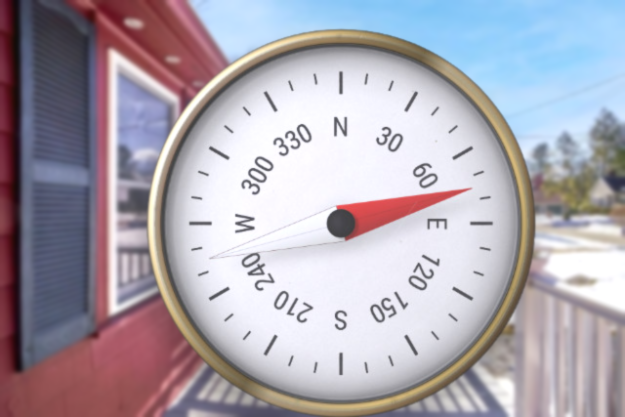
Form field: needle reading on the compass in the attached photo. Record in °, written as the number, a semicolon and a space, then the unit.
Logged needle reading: 75; °
